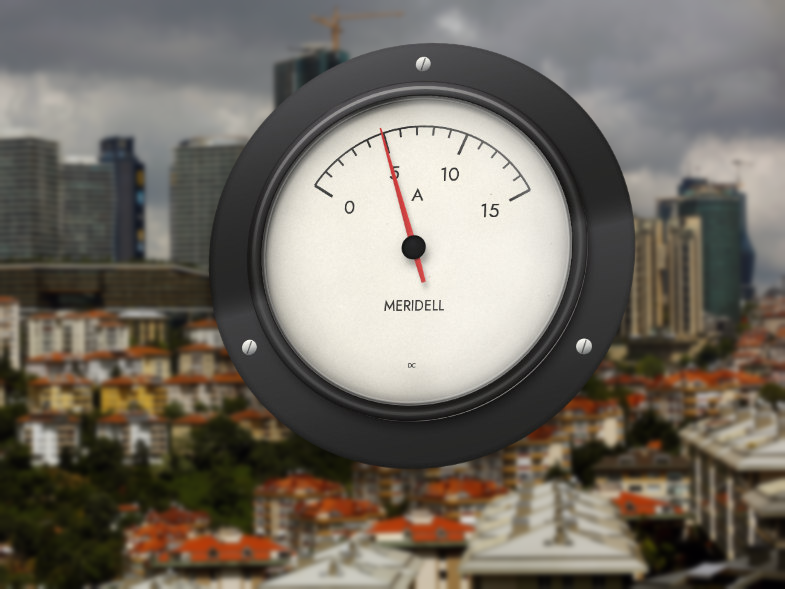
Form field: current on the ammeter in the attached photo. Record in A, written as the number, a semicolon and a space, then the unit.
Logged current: 5; A
